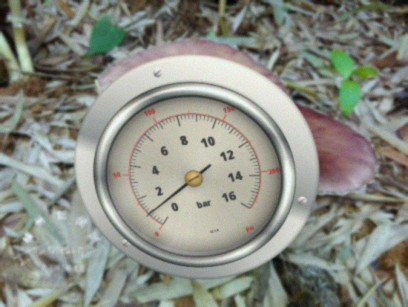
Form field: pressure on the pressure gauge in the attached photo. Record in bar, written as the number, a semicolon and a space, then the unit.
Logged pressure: 1; bar
